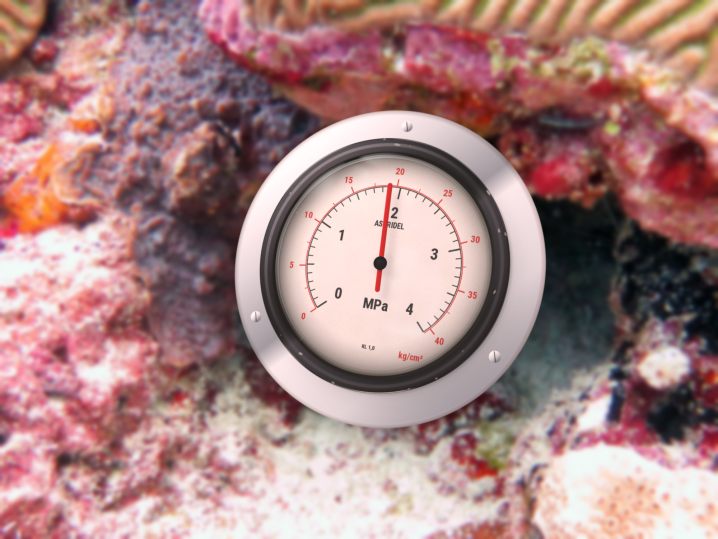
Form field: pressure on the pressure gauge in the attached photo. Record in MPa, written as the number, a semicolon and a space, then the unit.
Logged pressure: 1.9; MPa
